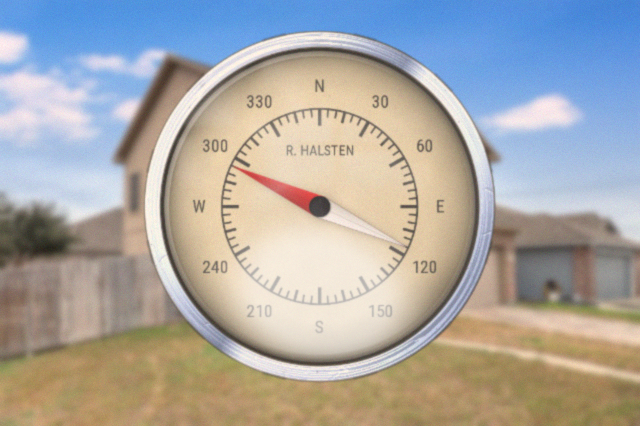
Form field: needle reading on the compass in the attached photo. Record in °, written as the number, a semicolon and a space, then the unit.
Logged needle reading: 295; °
